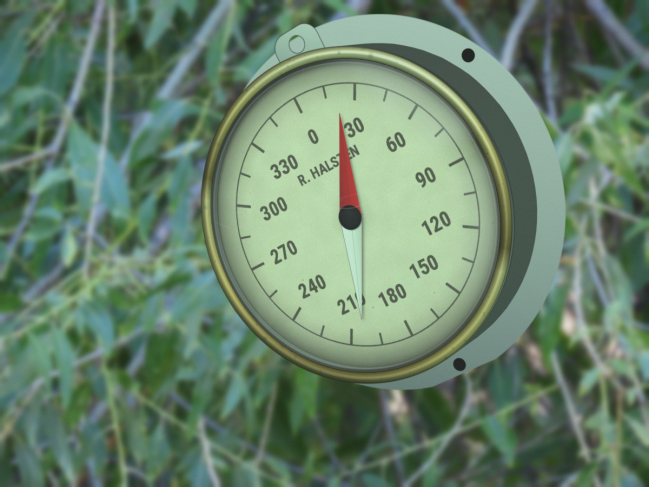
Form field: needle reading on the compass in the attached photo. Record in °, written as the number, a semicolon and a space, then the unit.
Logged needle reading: 22.5; °
